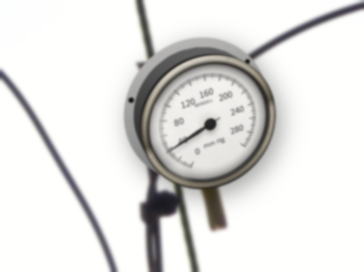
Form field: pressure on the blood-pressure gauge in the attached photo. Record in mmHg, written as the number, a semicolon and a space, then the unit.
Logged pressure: 40; mmHg
